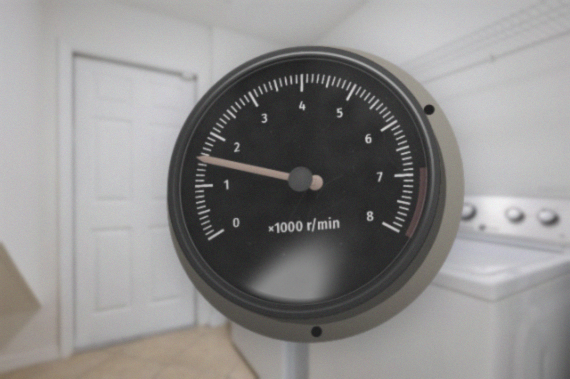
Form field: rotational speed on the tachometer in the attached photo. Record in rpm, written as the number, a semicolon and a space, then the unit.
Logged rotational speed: 1500; rpm
